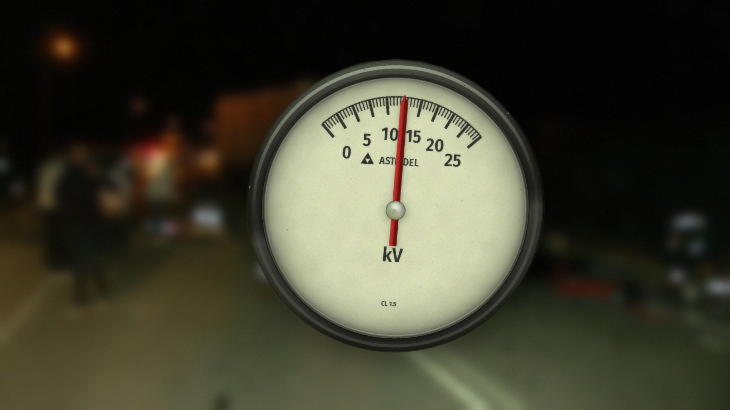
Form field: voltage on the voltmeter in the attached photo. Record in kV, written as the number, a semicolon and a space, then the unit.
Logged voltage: 12.5; kV
